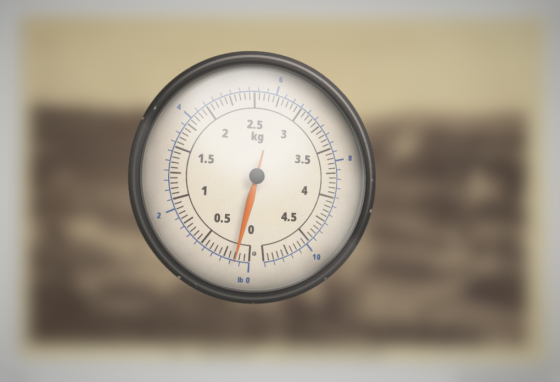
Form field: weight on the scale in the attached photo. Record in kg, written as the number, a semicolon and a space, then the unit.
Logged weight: 0.15; kg
